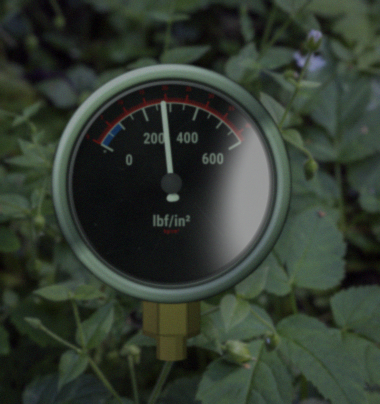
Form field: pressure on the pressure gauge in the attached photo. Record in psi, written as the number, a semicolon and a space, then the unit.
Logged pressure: 275; psi
